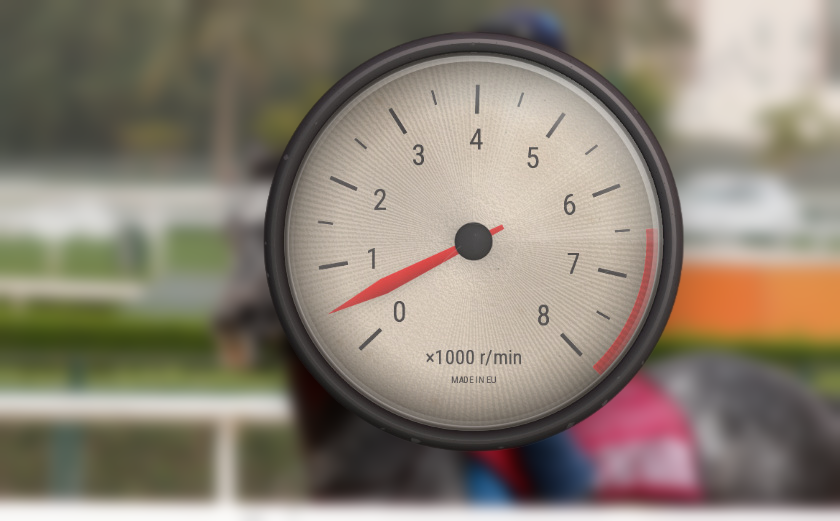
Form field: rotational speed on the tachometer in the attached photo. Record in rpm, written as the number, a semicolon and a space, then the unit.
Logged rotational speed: 500; rpm
